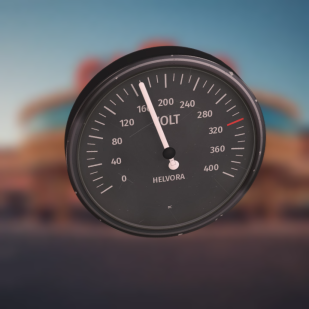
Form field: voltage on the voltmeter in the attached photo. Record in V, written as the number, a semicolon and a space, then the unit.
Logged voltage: 170; V
